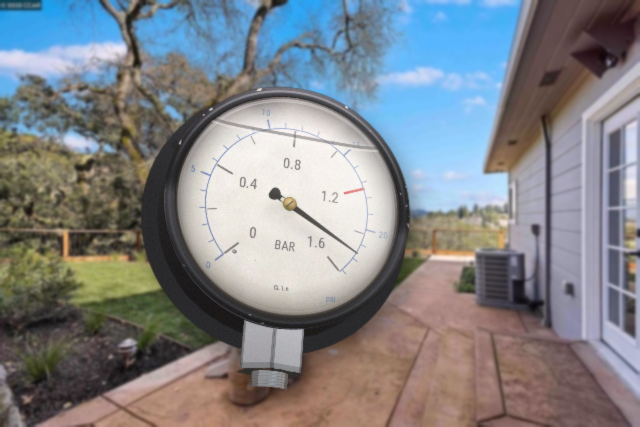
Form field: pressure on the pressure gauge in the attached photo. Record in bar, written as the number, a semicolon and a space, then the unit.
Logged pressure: 1.5; bar
